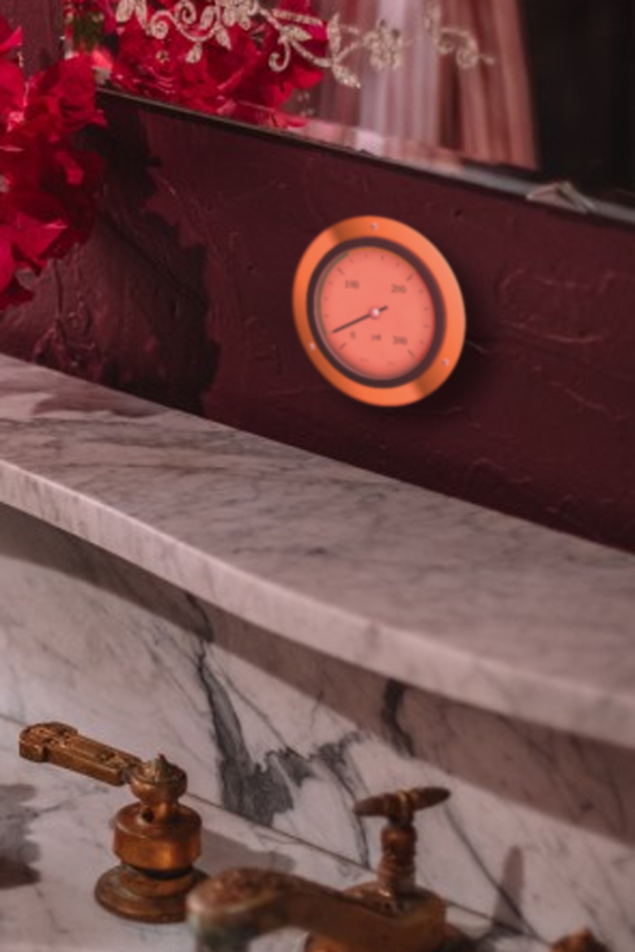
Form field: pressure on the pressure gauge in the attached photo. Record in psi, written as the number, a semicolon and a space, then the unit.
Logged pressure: 20; psi
